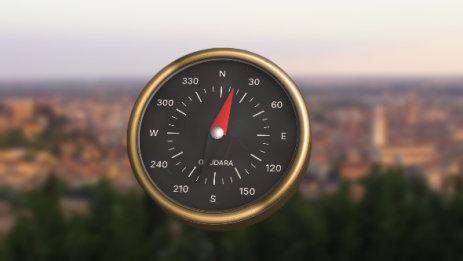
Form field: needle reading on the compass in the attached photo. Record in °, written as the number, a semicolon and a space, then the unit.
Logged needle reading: 15; °
